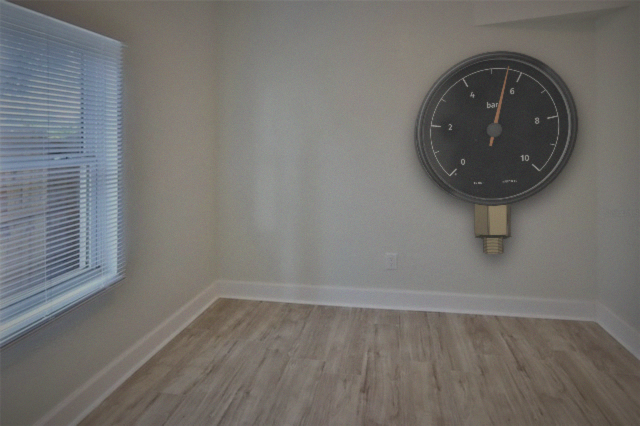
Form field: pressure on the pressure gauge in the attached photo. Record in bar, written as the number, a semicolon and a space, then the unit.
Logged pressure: 5.5; bar
